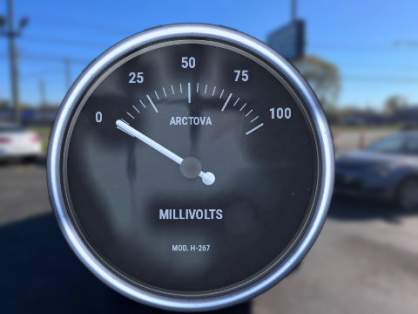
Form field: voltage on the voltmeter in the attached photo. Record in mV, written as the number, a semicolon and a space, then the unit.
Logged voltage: 2.5; mV
